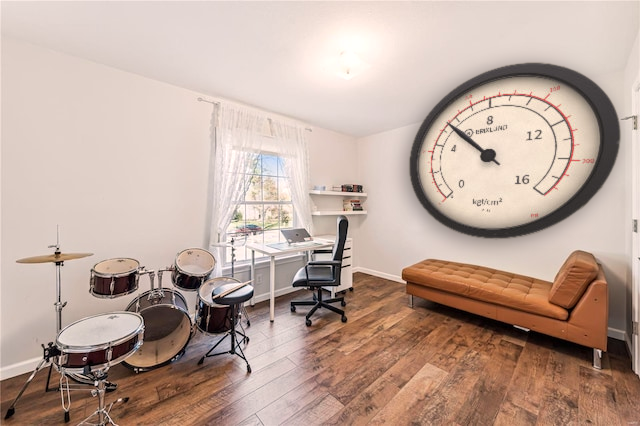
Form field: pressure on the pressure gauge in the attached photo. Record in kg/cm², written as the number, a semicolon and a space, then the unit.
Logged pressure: 5.5; kg/cm²
